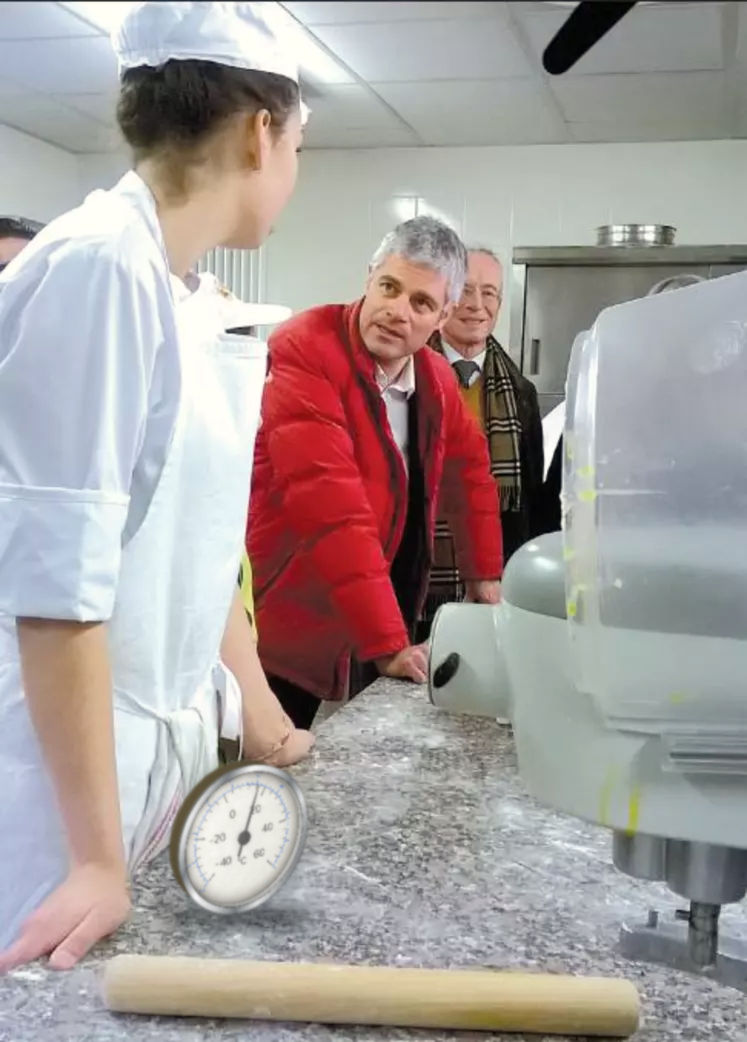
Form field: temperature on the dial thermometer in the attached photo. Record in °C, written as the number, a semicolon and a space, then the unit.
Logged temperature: 16; °C
